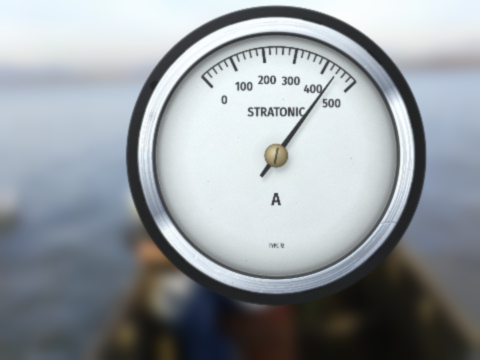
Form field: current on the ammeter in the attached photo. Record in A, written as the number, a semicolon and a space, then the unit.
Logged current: 440; A
